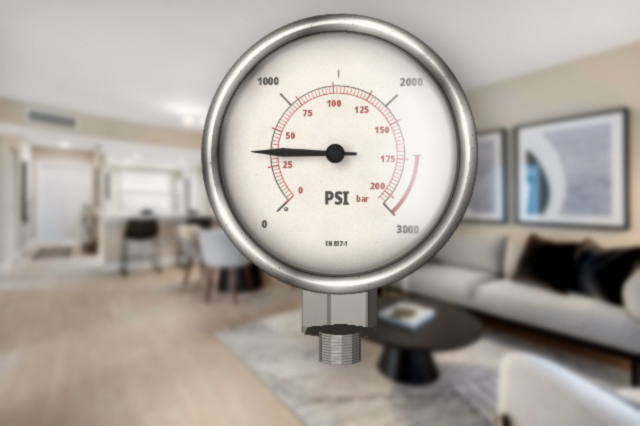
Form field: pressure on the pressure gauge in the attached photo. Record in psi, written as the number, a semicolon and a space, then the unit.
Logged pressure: 500; psi
